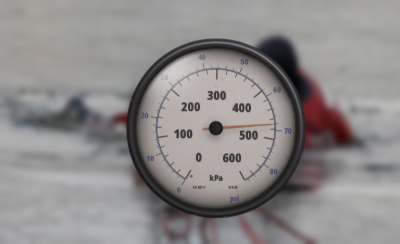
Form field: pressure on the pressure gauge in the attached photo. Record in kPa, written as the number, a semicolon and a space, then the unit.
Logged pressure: 470; kPa
